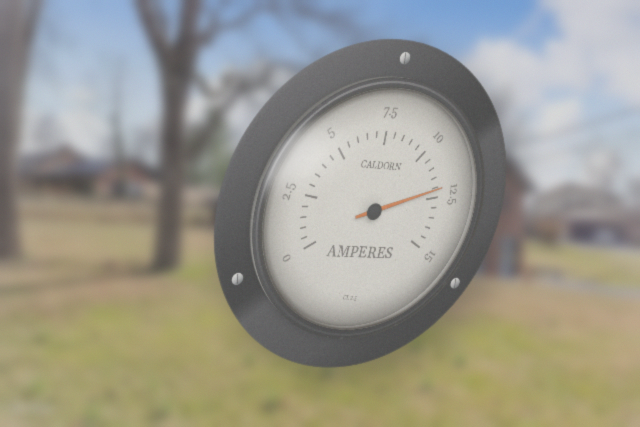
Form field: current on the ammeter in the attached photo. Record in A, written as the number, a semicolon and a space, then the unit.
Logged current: 12; A
